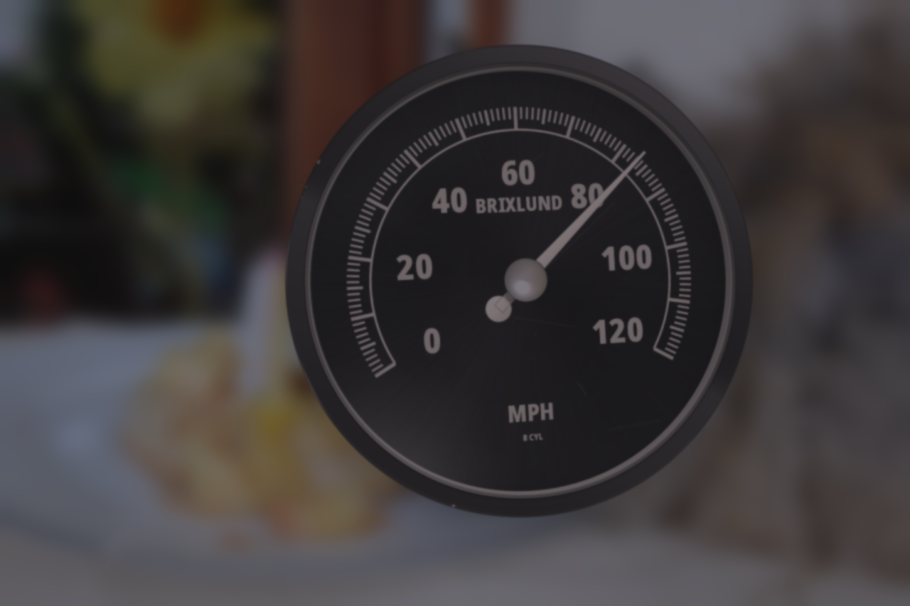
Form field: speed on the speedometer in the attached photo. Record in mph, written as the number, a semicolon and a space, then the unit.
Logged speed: 83; mph
